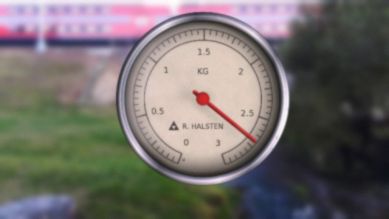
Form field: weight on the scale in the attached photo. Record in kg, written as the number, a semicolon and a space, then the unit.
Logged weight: 2.7; kg
